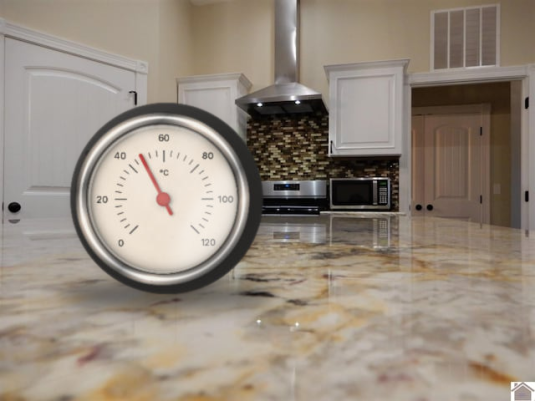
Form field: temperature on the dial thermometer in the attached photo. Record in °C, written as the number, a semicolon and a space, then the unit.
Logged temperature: 48; °C
